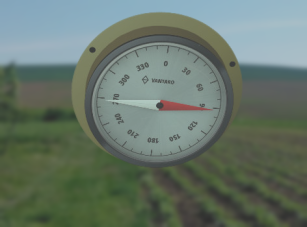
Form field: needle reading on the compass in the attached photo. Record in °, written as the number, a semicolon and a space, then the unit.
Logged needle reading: 90; °
